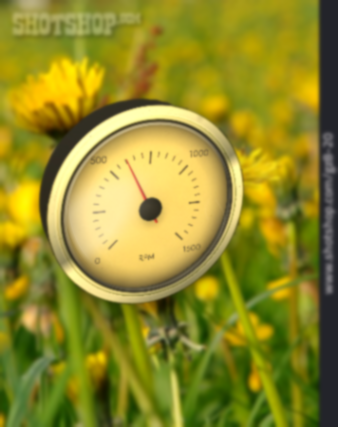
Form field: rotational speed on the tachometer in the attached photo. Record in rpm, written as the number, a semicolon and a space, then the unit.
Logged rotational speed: 600; rpm
